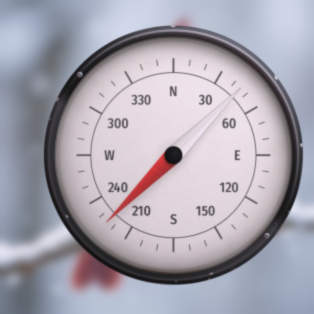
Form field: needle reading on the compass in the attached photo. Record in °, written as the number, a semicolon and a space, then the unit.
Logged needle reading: 225; °
